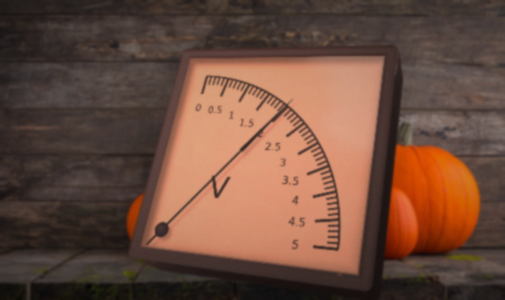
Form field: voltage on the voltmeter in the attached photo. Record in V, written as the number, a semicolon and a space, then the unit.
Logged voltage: 2; V
